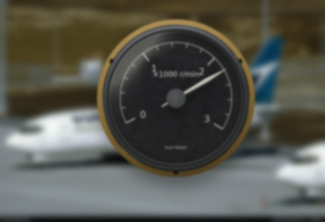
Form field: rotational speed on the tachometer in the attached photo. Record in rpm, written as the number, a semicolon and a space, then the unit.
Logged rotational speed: 2200; rpm
